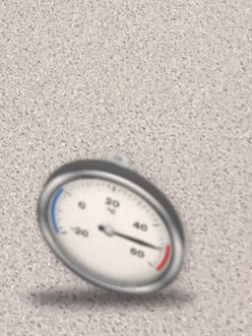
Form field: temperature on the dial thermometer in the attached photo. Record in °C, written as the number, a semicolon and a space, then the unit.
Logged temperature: 50; °C
